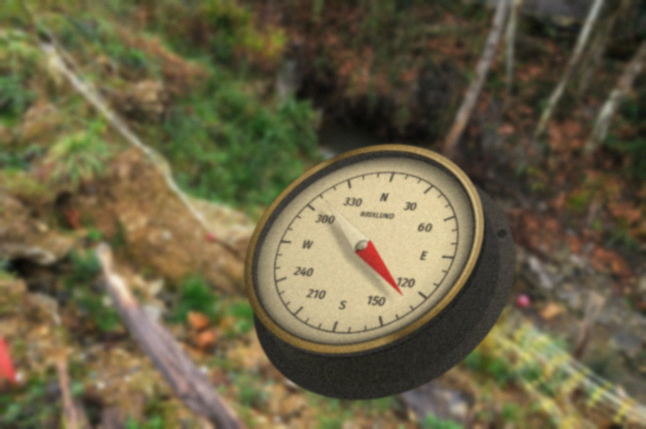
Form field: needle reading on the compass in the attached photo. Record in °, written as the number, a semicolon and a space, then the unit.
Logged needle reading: 130; °
